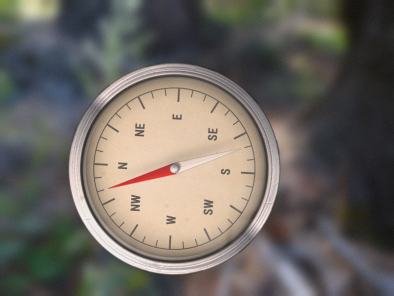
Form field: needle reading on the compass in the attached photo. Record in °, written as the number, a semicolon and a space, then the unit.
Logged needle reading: 340; °
